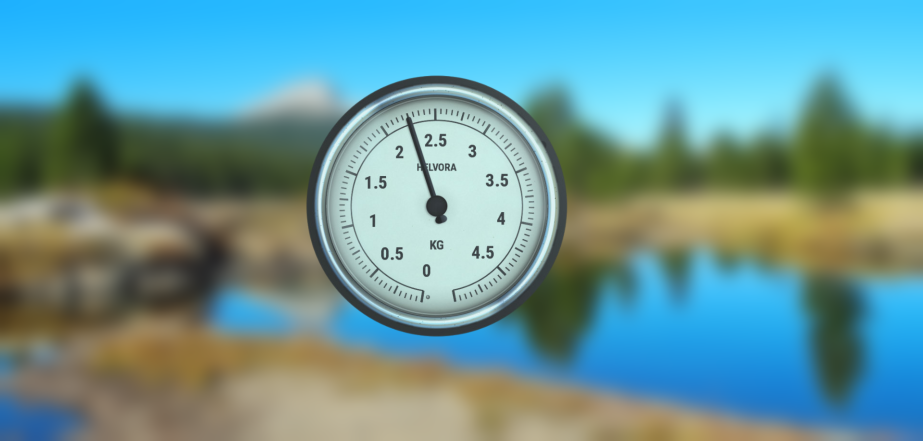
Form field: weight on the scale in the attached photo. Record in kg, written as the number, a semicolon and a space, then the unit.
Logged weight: 2.25; kg
